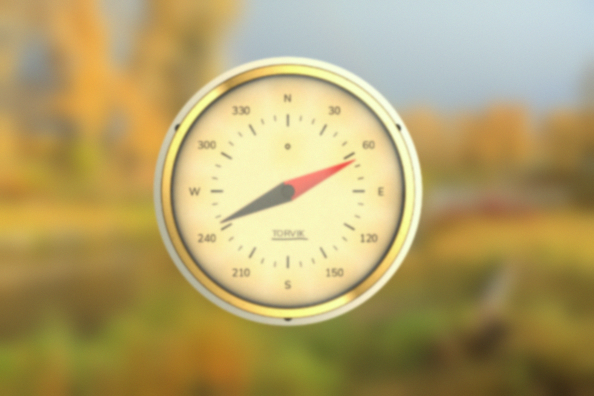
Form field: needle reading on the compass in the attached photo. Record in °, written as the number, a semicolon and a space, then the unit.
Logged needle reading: 65; °
